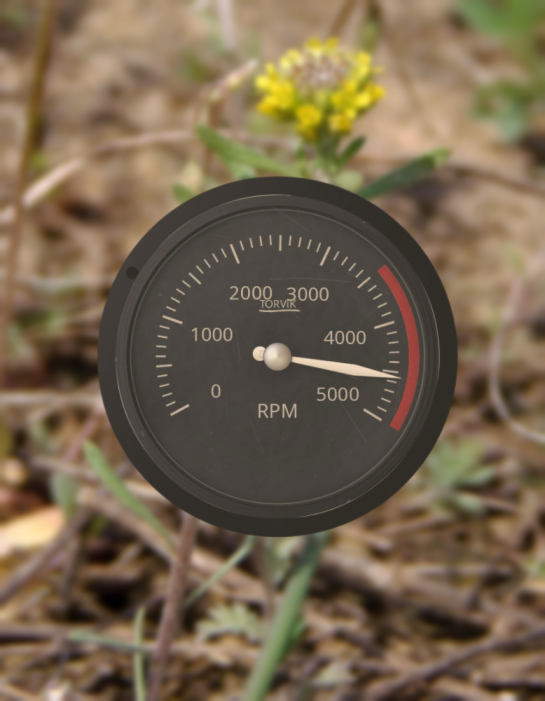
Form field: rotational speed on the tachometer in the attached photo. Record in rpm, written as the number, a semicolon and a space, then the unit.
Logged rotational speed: 4550; rpm
